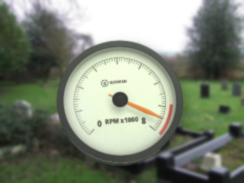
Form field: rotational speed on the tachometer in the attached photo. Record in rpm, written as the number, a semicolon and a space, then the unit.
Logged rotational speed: 7500; rpm
